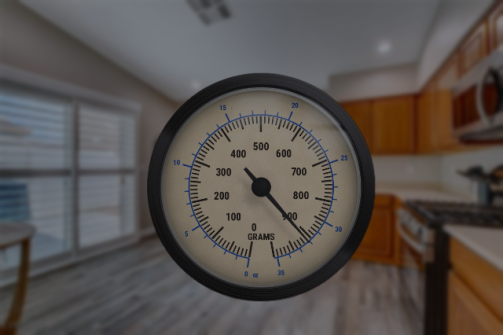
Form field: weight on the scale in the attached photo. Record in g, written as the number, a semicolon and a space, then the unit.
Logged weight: 910; g
